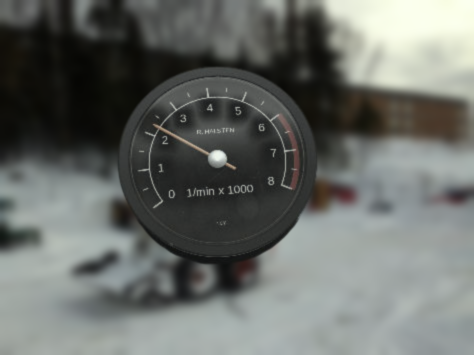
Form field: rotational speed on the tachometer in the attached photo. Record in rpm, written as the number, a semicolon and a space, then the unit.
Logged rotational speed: 2250; rpm
